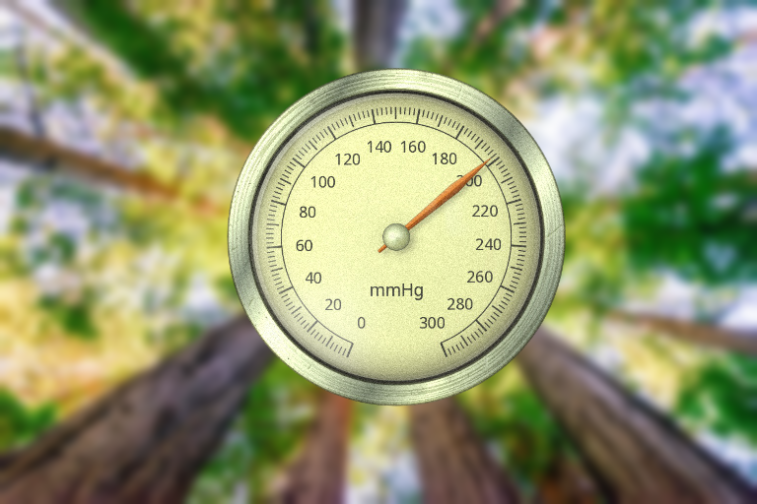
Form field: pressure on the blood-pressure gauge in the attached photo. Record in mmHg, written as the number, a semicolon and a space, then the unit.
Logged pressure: 198; mmHg
